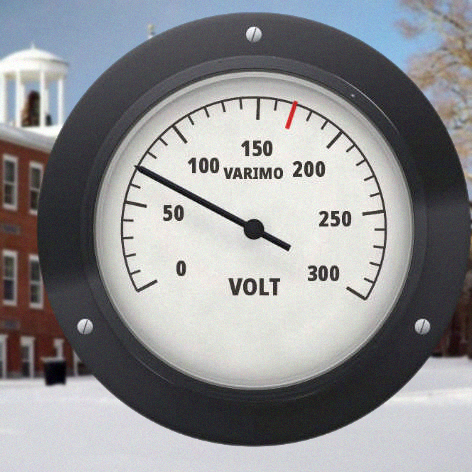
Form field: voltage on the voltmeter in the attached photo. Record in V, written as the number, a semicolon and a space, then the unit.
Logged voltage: 70; V
